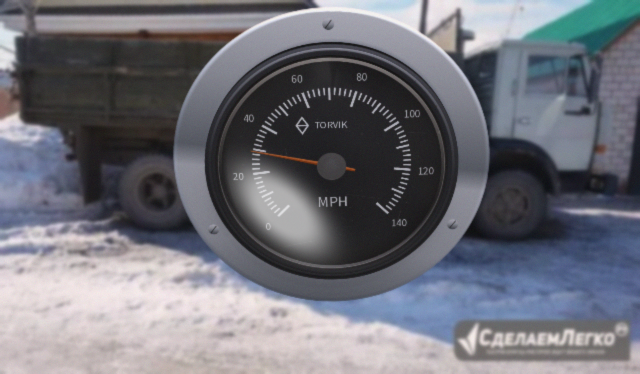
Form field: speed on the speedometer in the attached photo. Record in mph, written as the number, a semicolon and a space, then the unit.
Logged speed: 30; mph
